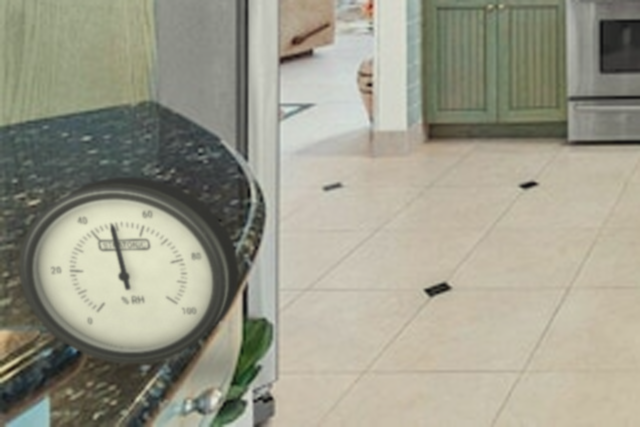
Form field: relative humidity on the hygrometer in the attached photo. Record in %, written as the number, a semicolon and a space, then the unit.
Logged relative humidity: 50; %
